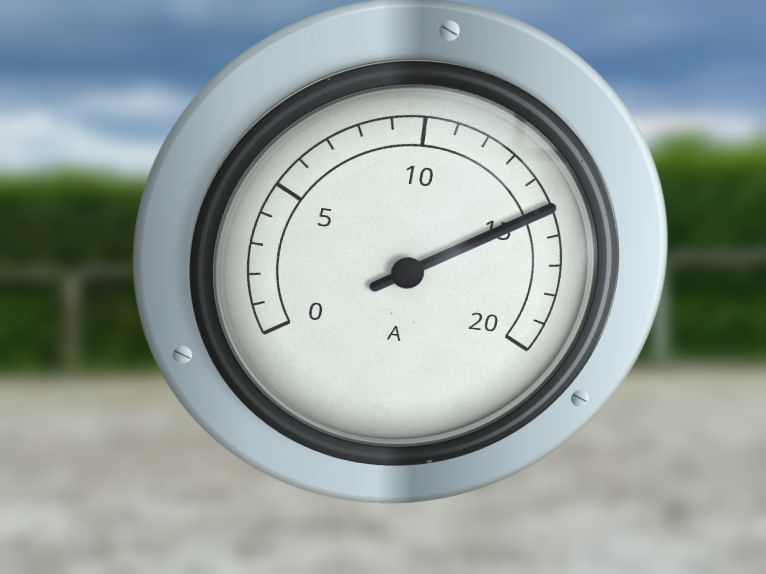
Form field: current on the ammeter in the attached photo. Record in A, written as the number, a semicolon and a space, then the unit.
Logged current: 15; A
